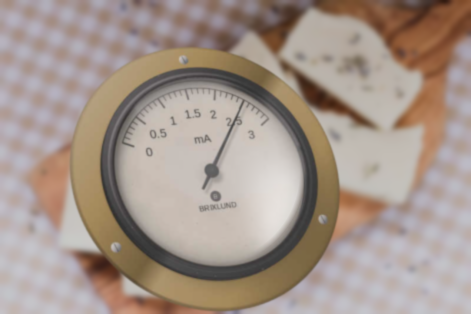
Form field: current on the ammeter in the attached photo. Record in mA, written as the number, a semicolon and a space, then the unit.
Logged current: 2.5; mA
